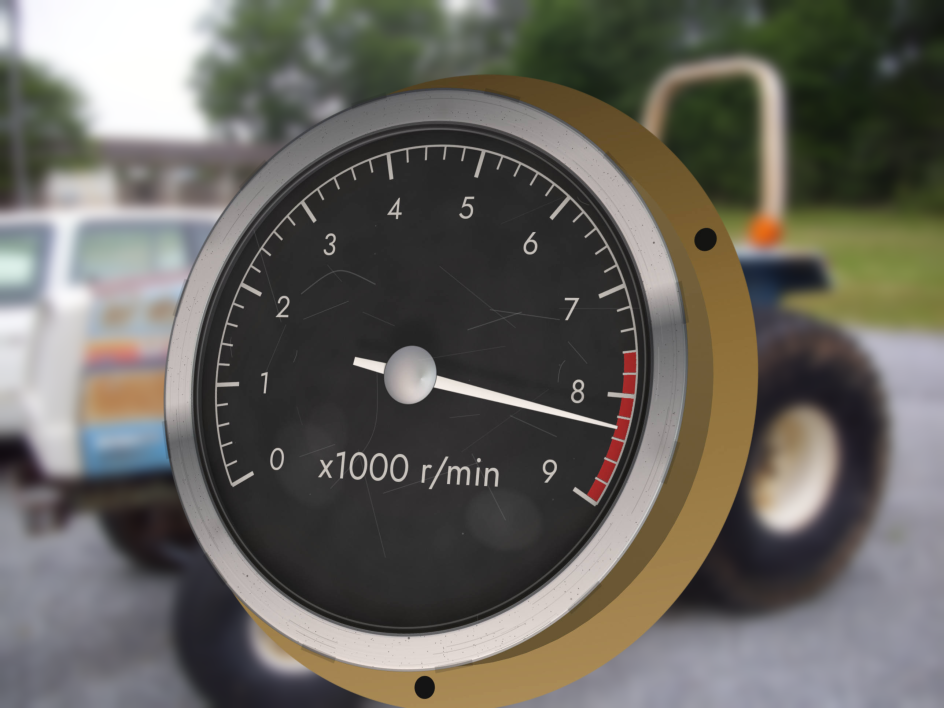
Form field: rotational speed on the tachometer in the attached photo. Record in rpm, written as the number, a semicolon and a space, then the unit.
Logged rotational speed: 8300; rpm
